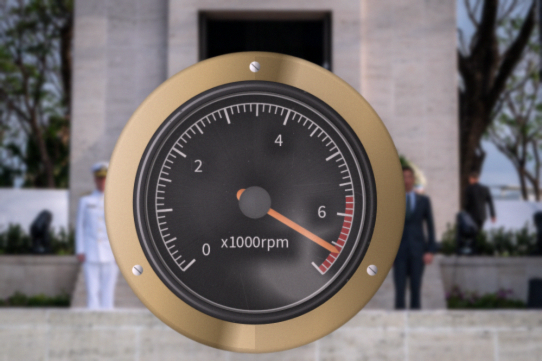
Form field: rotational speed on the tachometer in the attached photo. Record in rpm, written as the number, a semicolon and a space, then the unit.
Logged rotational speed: 6600; rpm
